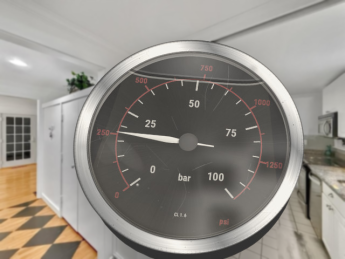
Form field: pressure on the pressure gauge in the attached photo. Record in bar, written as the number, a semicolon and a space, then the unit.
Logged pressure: 17.5; bar
